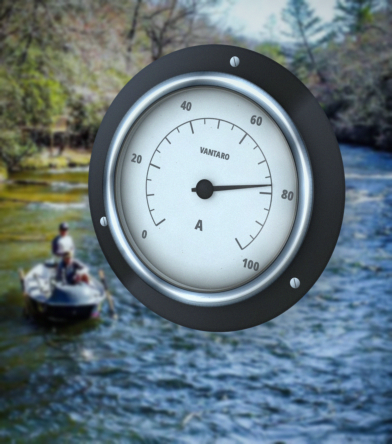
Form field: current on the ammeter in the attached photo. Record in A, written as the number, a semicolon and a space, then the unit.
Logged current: 77.5; A
